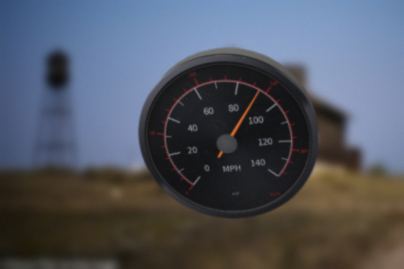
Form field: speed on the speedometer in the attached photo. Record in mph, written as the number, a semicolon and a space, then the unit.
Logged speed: 90; mph
